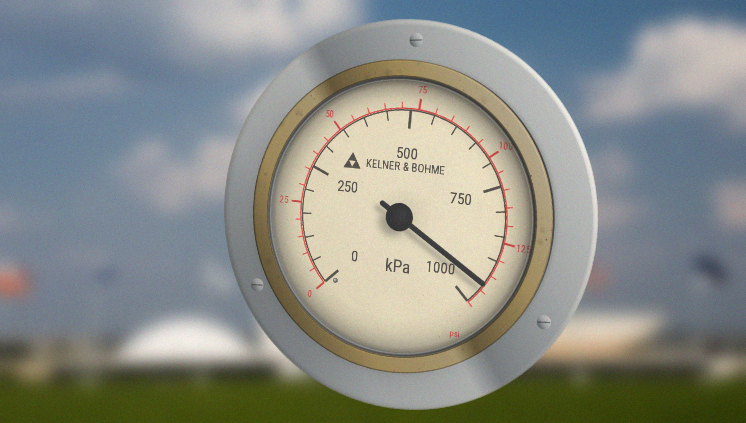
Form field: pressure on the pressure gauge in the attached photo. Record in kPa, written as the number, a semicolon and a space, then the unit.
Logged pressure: 950; kPa
